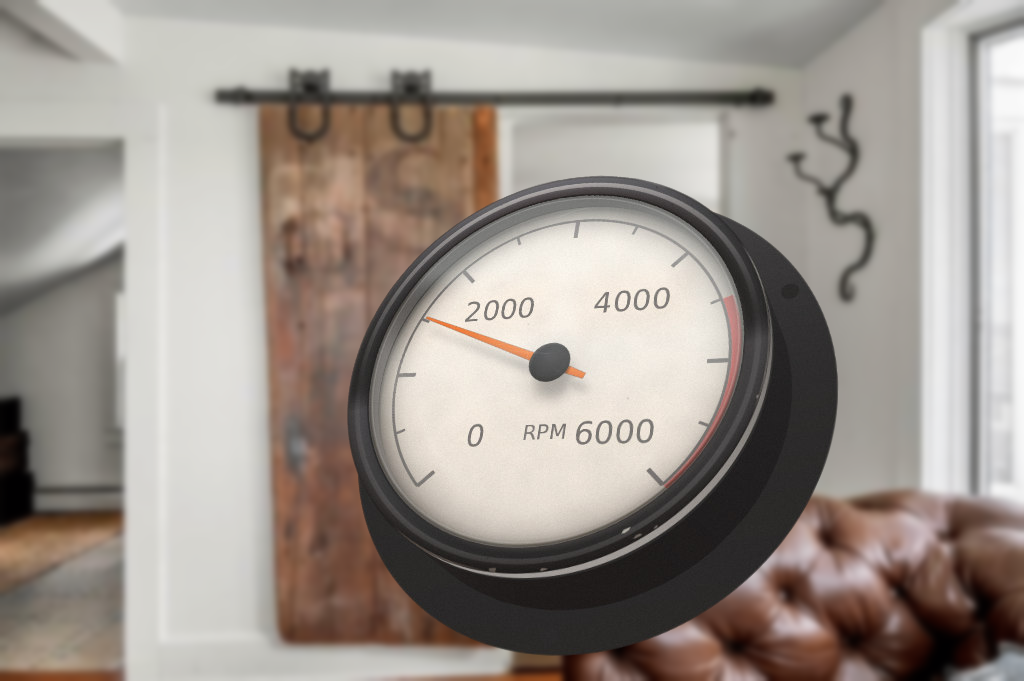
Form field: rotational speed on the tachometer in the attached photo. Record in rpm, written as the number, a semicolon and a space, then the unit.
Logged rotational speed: 1500; rpm
